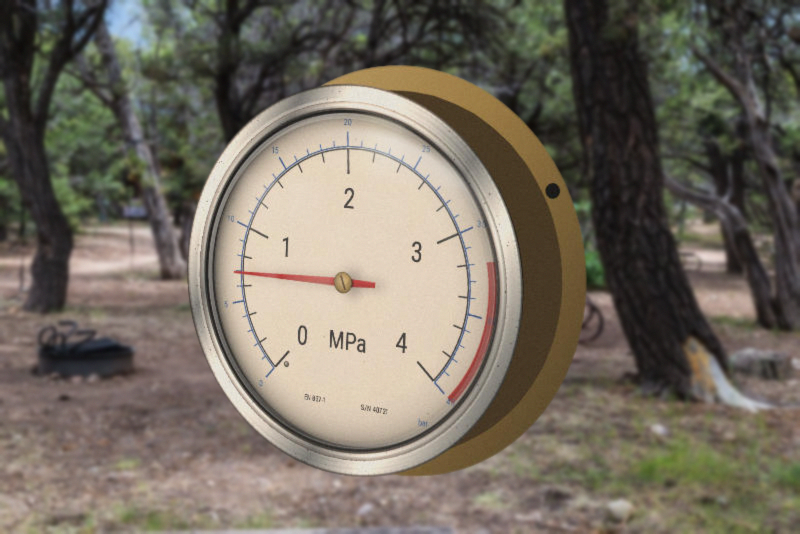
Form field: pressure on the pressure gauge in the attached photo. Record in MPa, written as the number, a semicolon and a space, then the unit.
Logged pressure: 0.7; MPa
